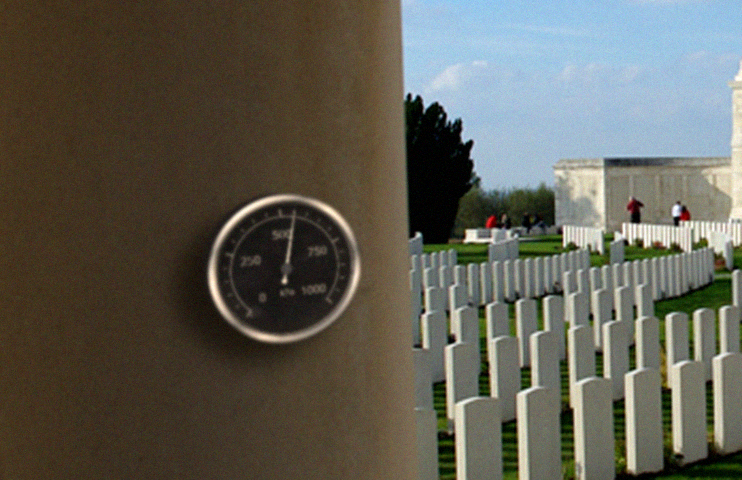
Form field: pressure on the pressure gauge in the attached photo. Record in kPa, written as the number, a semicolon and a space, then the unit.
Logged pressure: 550; kPa
